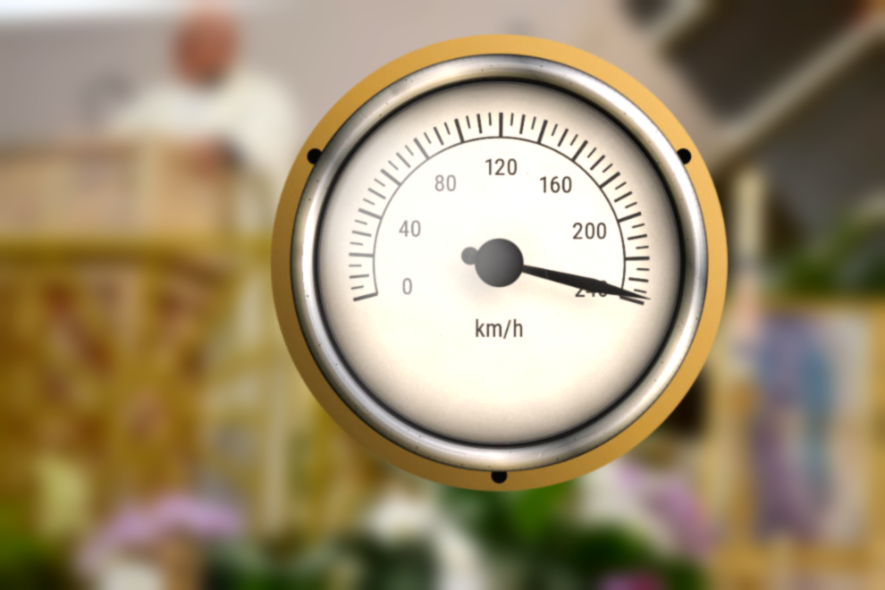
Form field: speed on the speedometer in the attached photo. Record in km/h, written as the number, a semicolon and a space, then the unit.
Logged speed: 237.5; km/h
